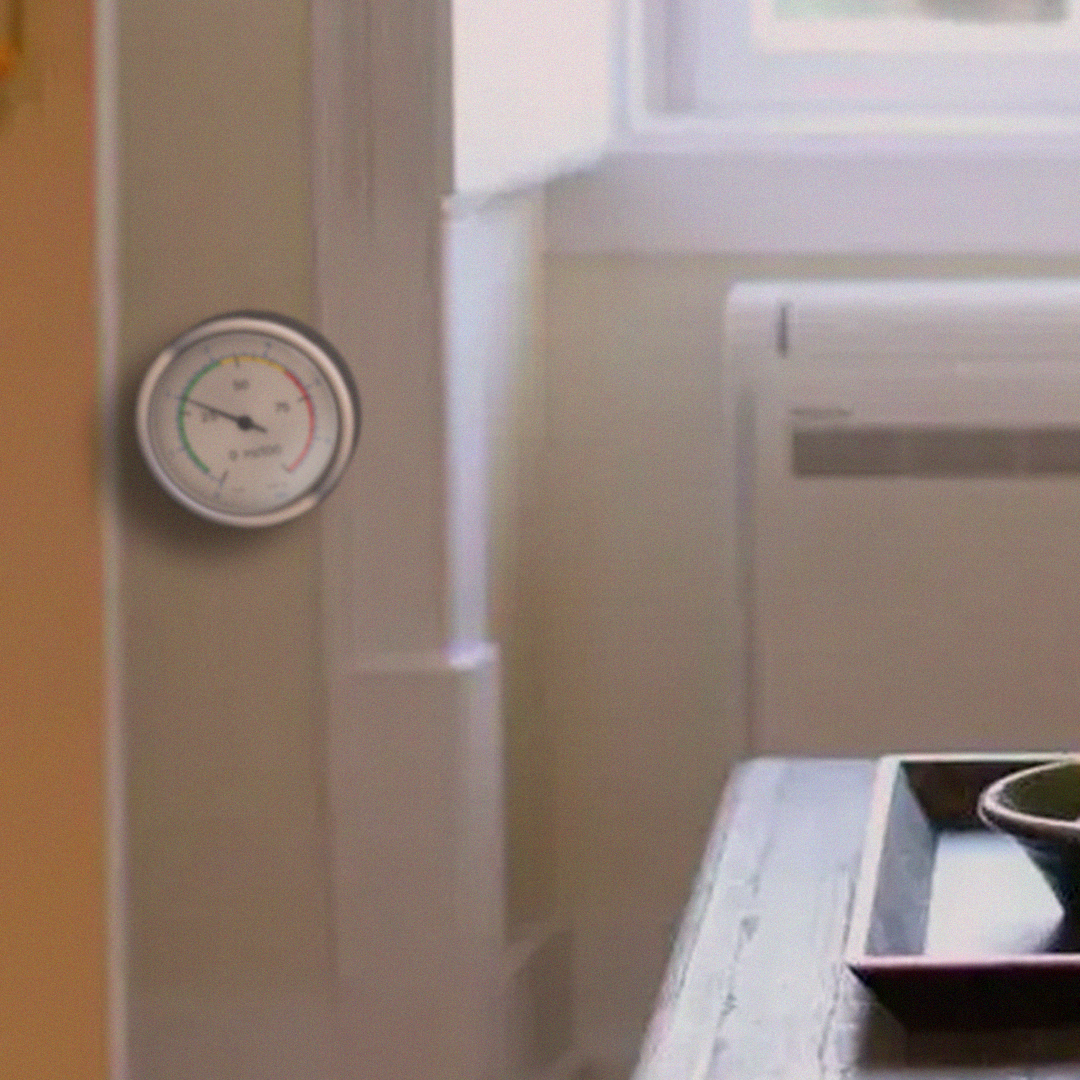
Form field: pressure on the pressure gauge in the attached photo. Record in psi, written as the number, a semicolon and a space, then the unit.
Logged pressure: 30; psi
